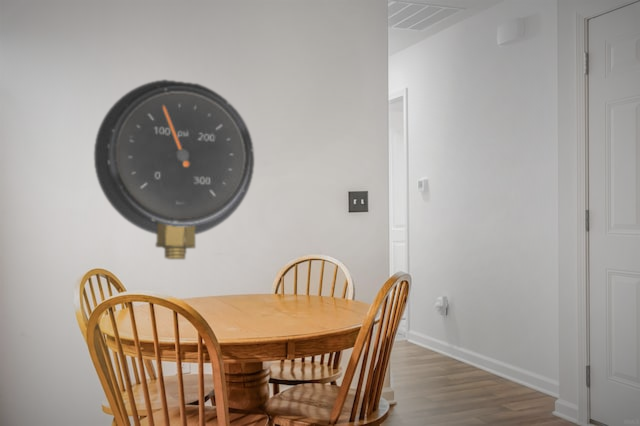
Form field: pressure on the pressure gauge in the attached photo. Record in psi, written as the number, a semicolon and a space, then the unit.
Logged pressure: 120; psi
